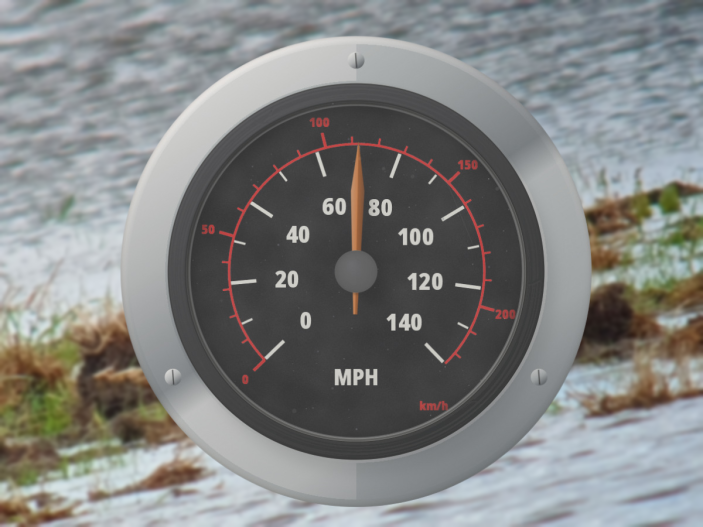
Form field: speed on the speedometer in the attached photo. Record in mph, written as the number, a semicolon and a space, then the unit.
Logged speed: 70; mph
